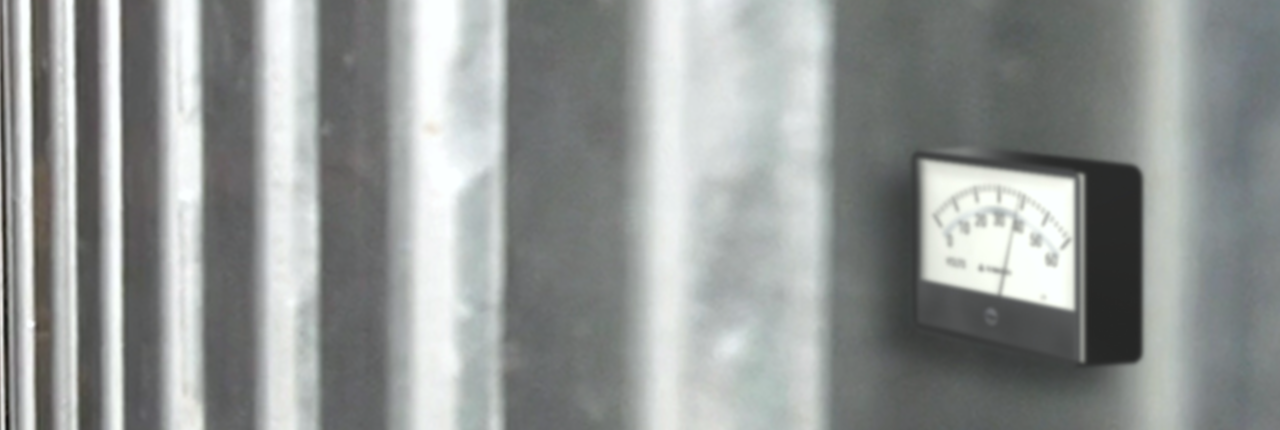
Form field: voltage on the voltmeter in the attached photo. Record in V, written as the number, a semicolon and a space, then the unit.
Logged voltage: 40; V
